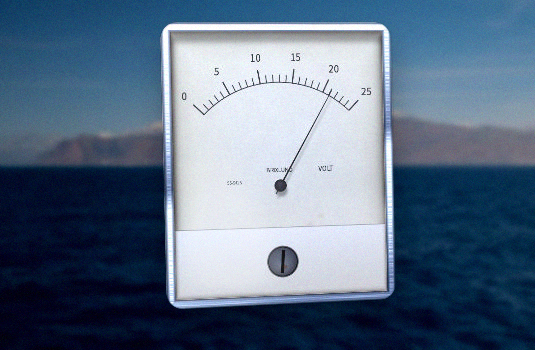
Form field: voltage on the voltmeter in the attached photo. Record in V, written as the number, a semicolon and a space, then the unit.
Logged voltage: 21; V
